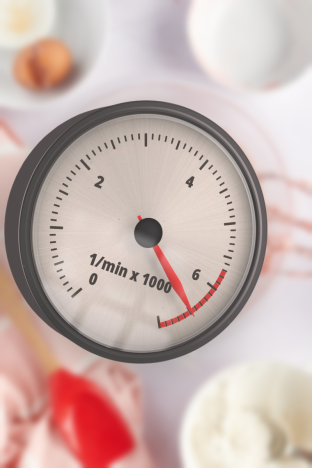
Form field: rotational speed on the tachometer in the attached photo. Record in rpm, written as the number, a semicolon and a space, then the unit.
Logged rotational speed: 6500; rpm
